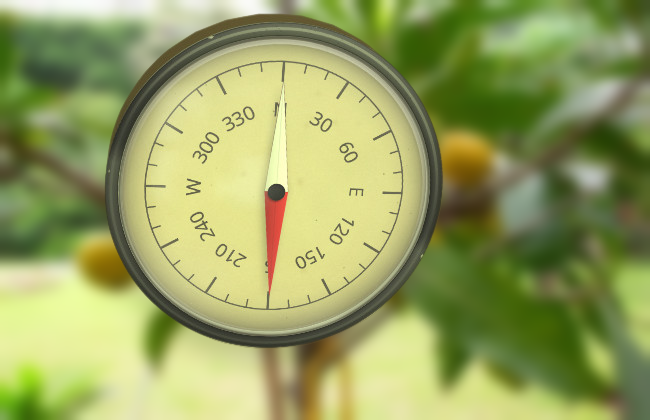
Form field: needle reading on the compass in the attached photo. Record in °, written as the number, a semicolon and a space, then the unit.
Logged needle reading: 180; °
